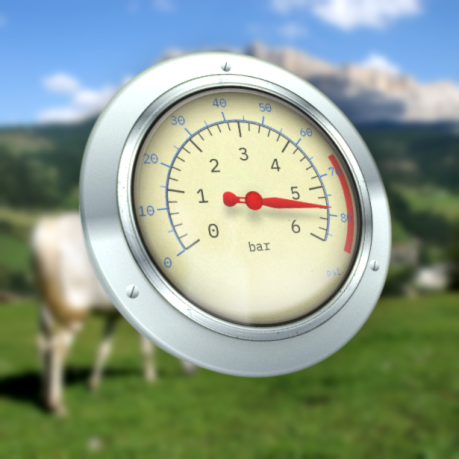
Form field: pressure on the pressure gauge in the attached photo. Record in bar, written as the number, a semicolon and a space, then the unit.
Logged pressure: 5.4; bar
